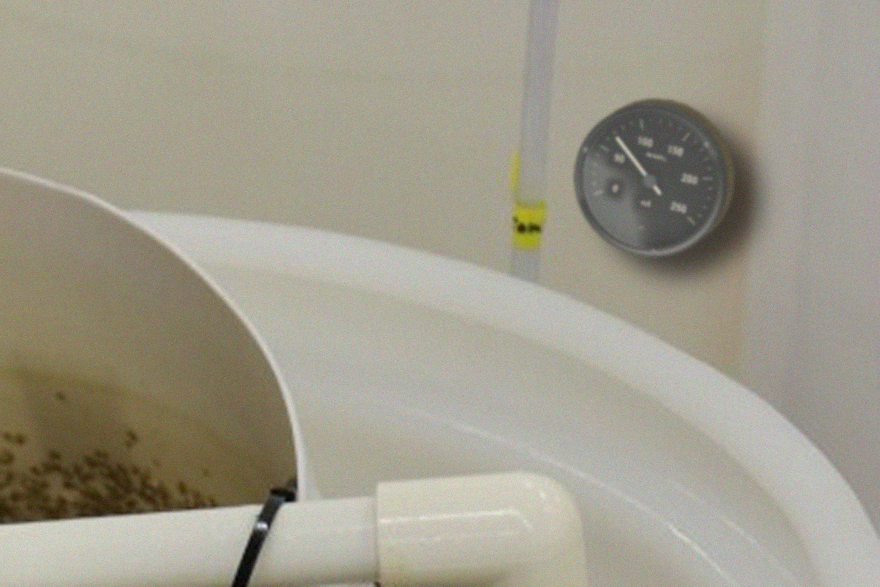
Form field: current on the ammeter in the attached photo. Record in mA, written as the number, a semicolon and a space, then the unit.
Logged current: 70; mA
